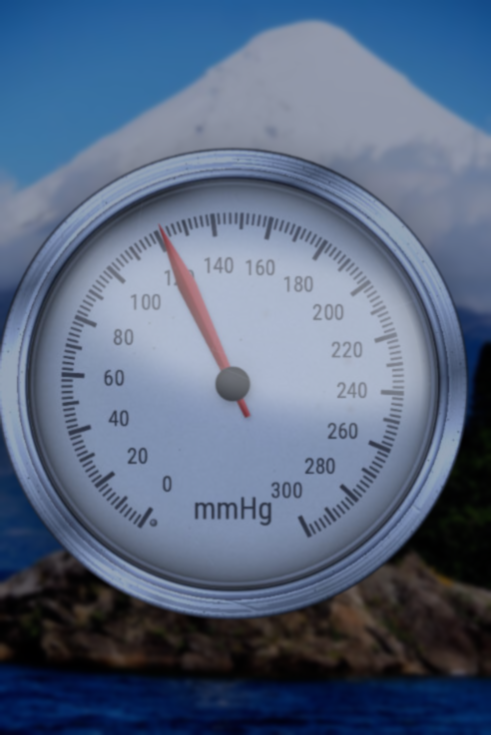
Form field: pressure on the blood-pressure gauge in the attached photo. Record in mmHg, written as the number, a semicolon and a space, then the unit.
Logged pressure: 122; mmHg
